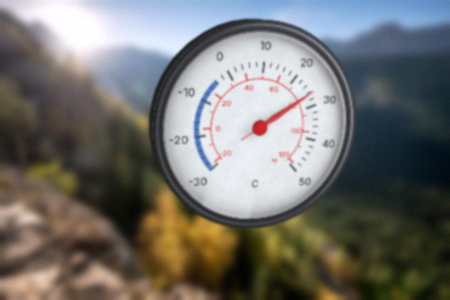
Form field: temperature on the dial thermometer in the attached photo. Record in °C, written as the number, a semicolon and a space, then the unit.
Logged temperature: 26; °C
